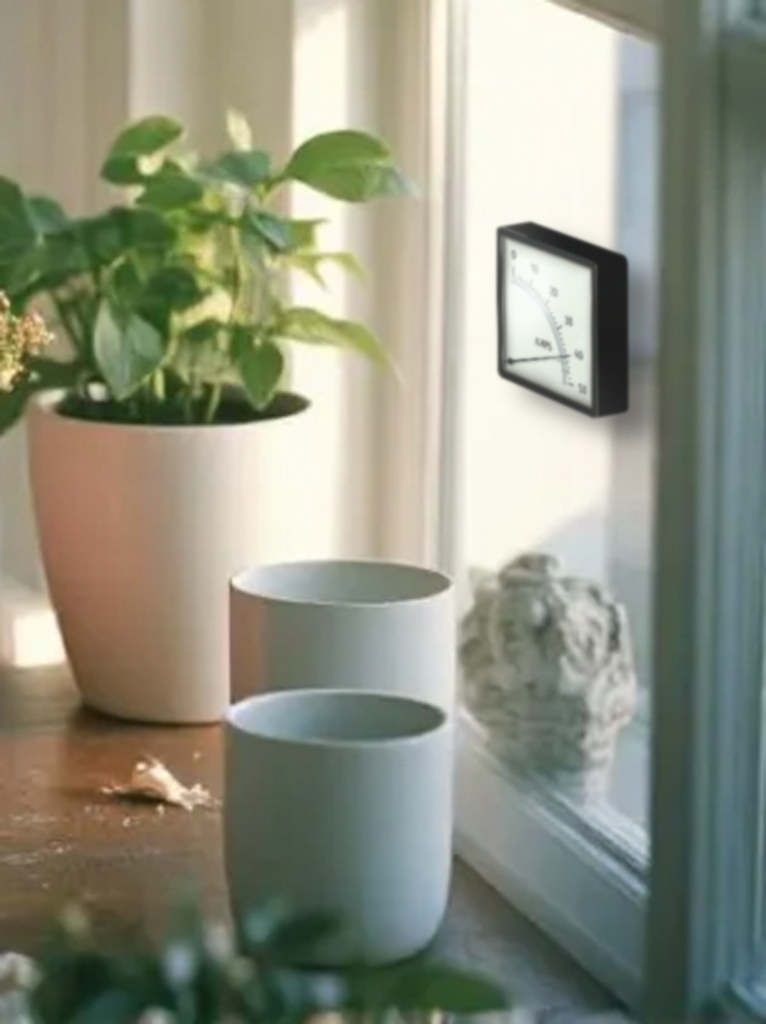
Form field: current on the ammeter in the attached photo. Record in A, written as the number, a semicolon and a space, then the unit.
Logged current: 40; A
